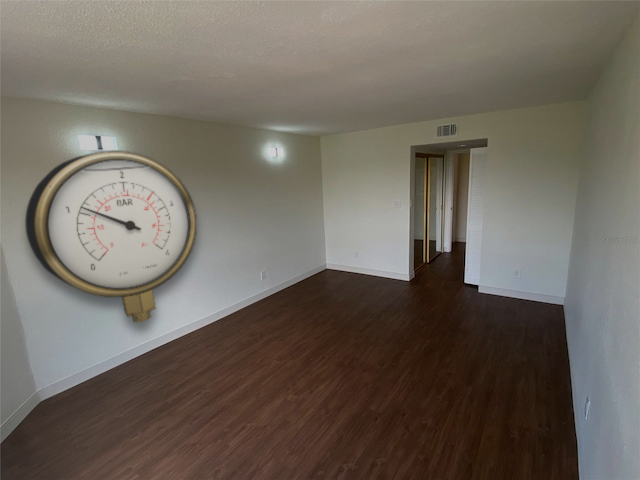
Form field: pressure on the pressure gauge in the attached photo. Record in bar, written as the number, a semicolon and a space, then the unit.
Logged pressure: 1.1; bar
